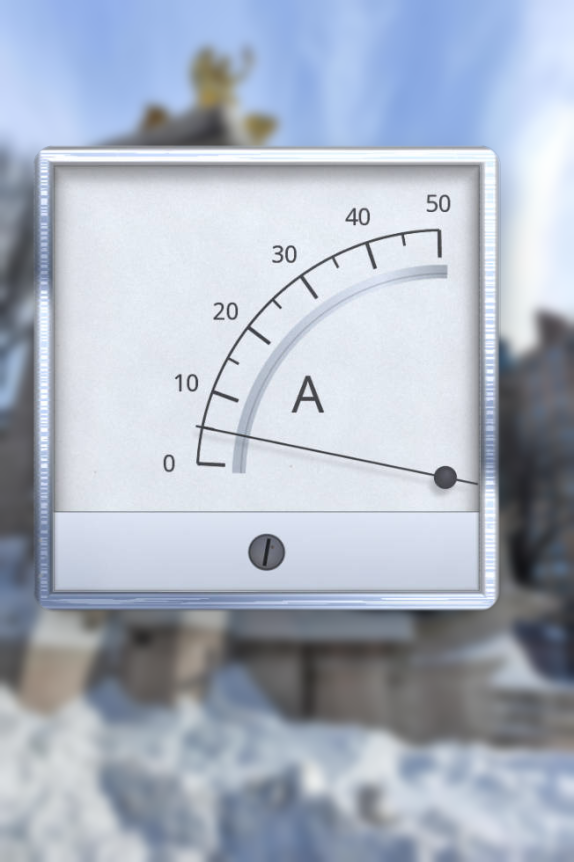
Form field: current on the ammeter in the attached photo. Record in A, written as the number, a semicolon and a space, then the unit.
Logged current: 5; A
